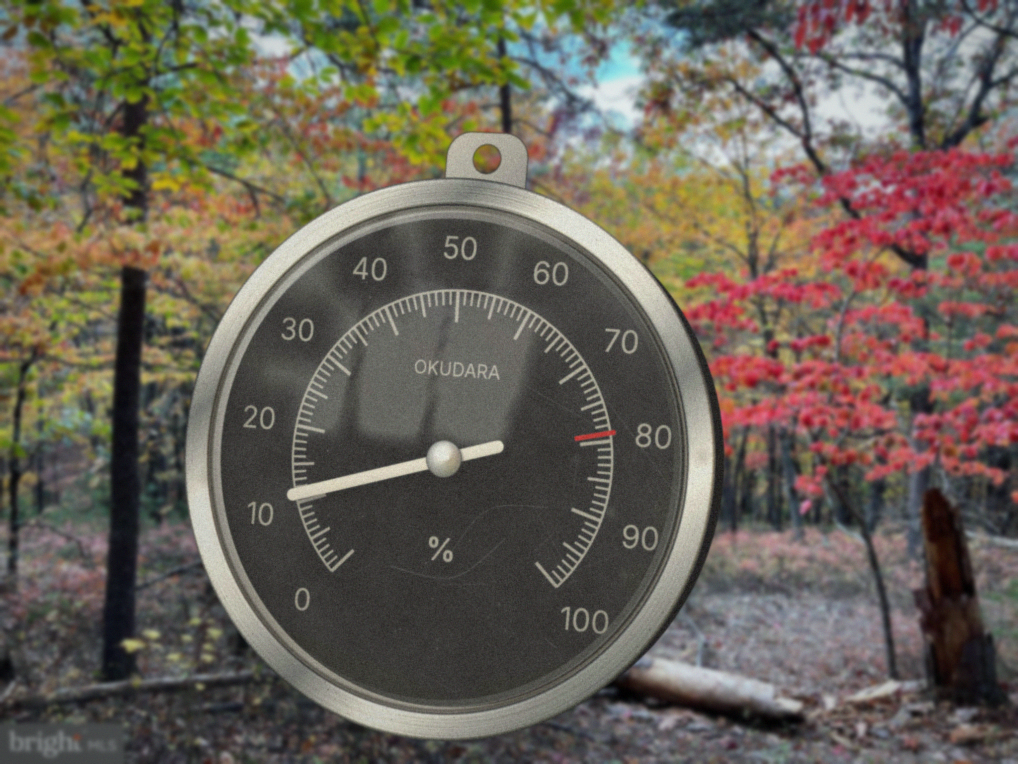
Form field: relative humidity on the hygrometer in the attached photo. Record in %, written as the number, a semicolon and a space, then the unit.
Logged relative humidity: 11; %
